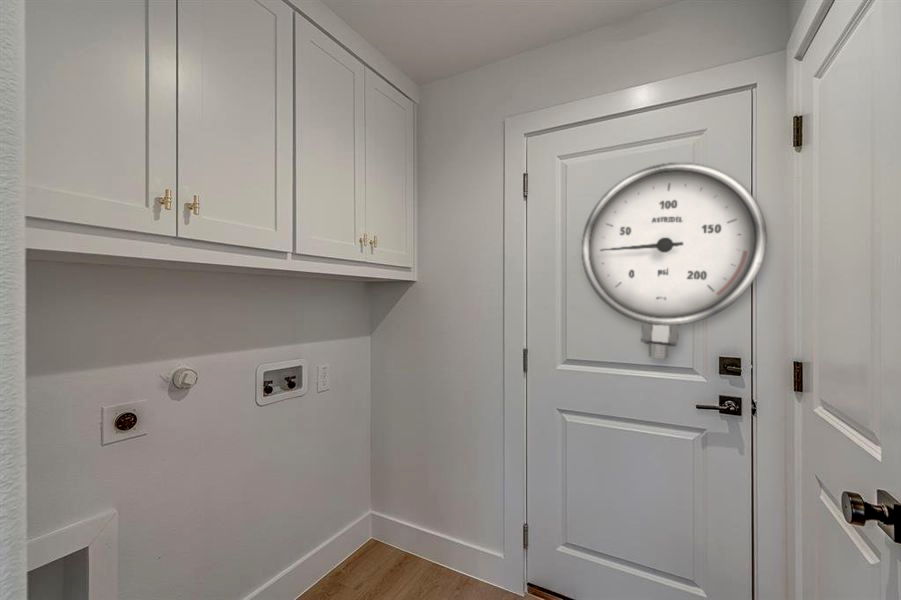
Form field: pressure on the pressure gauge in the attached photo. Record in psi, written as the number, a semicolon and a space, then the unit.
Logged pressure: 30; psi
